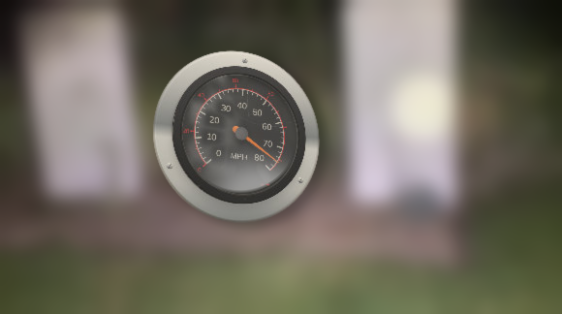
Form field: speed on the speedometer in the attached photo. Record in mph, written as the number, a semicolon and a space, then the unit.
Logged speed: 76; mph
